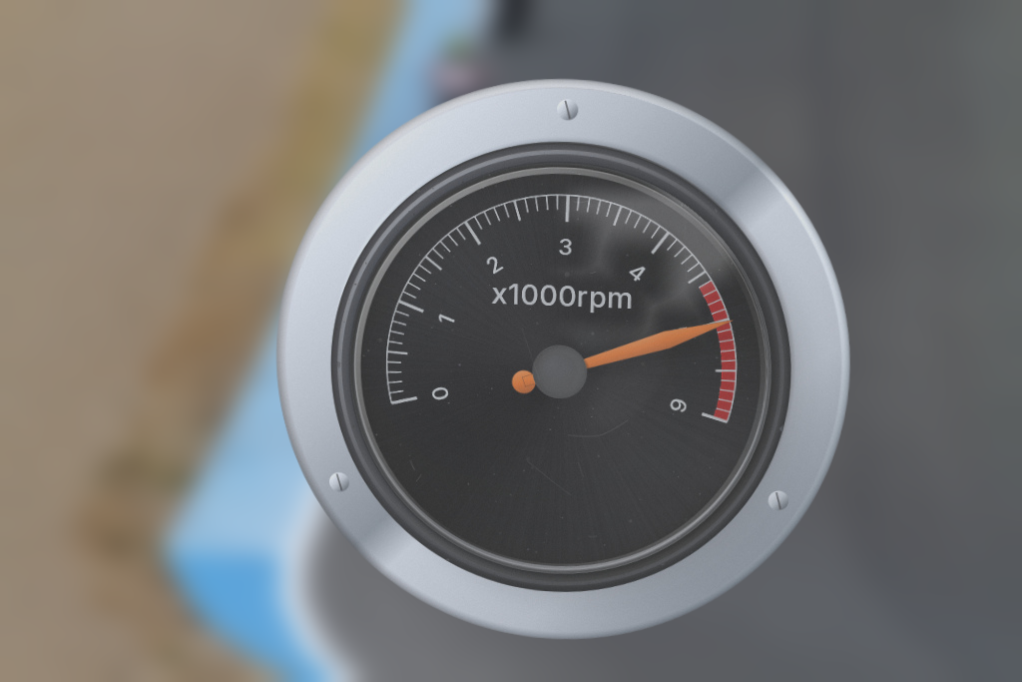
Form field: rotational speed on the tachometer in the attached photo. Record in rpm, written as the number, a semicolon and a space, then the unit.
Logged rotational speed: 5000; rpm
